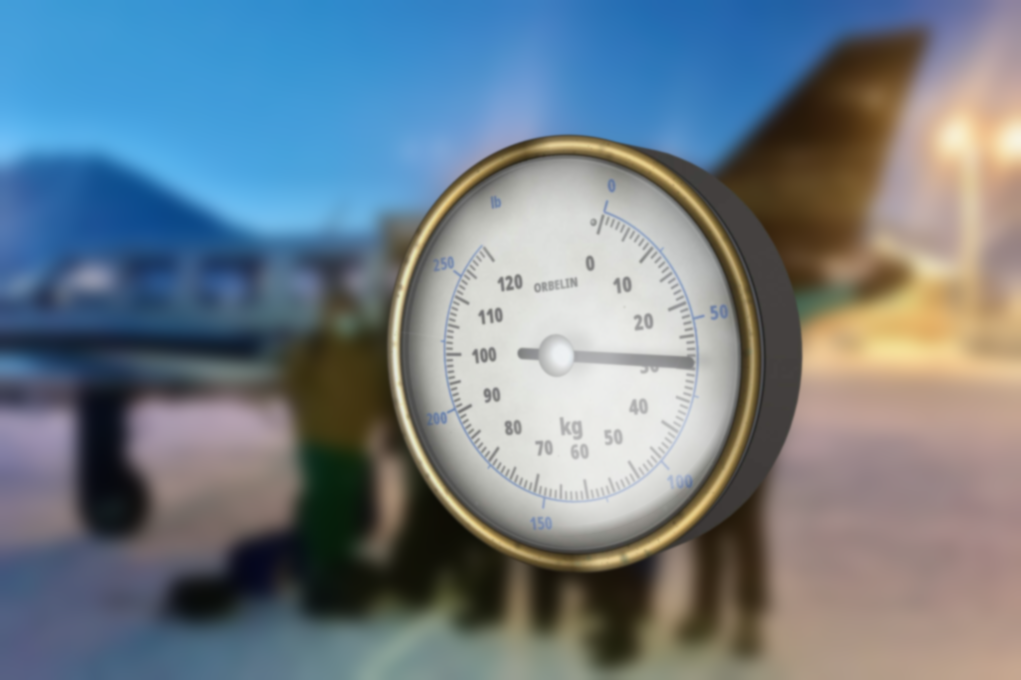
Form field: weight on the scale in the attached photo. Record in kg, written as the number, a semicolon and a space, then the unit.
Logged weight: 29; kg
